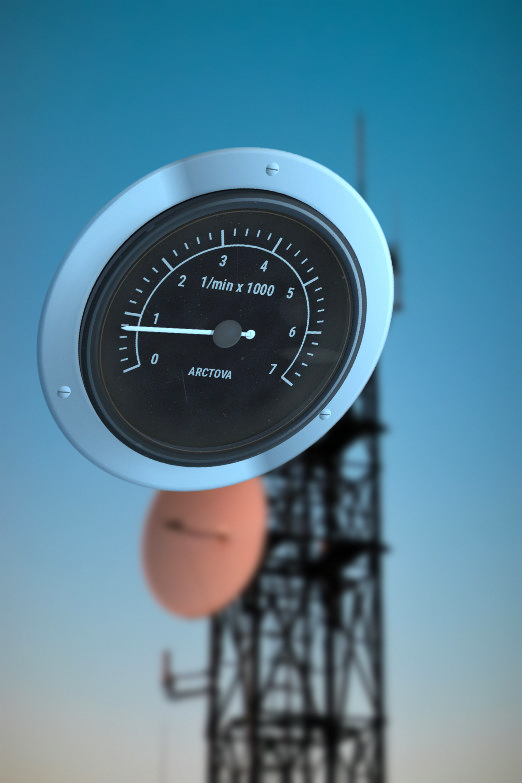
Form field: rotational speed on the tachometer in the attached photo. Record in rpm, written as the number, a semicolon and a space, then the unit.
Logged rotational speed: 800; rpm
